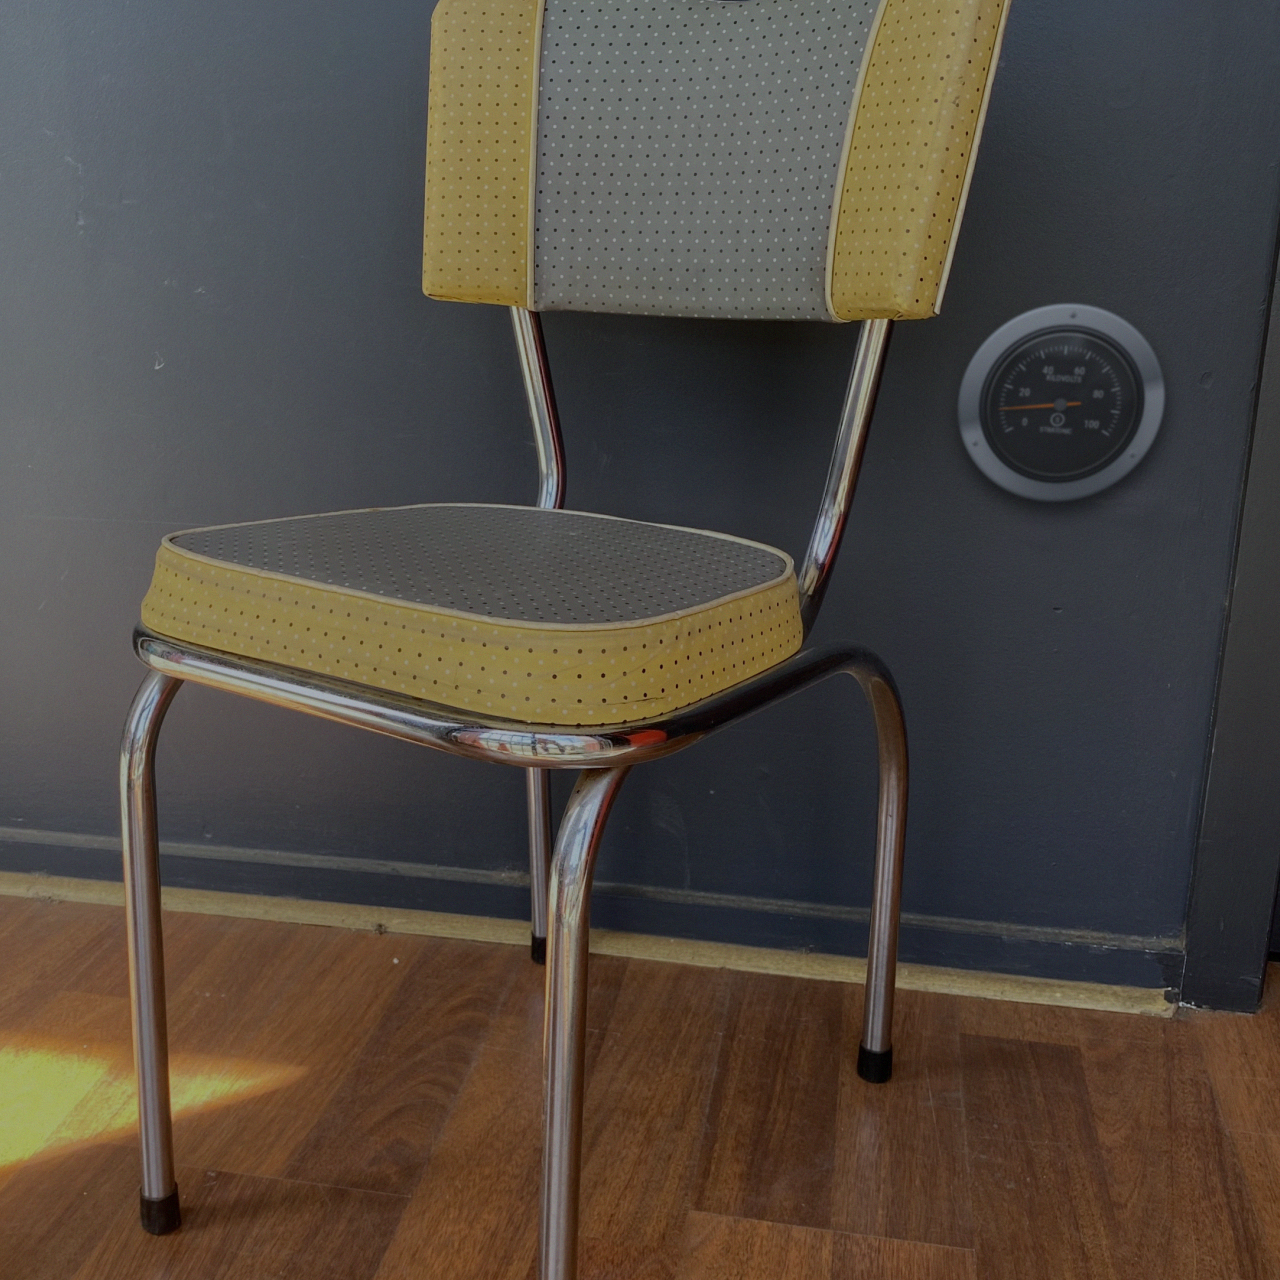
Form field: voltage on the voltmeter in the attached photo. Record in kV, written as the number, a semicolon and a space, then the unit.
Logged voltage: 10; kV
